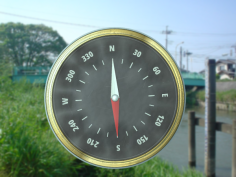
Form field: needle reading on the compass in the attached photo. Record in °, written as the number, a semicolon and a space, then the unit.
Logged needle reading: 180; °
